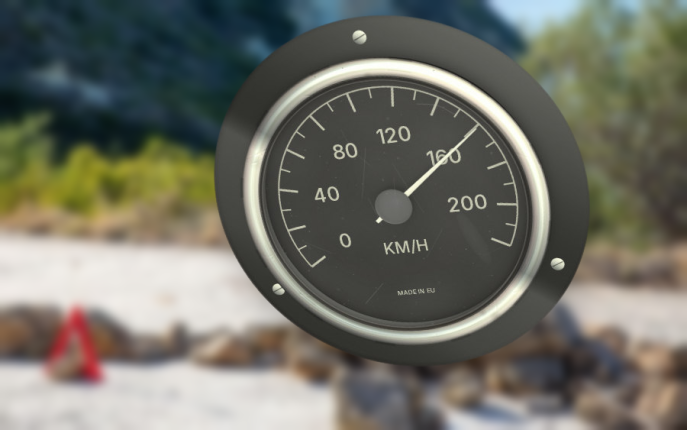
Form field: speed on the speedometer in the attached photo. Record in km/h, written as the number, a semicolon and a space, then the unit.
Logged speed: 160; km/h
